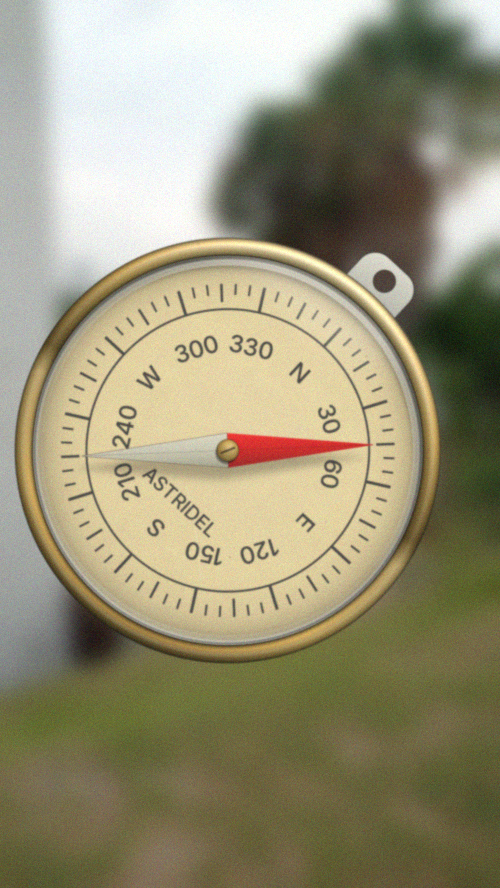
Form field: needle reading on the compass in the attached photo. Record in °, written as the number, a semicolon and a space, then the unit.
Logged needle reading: 45; °
